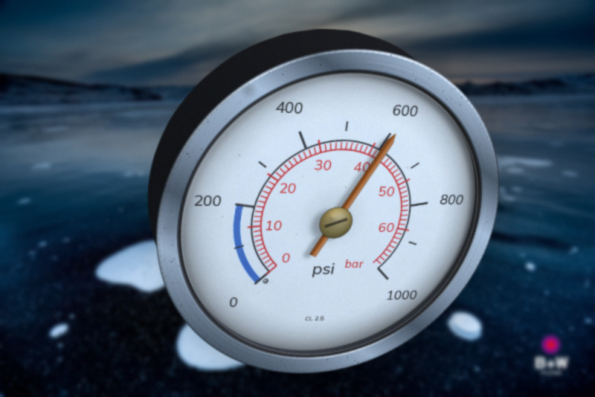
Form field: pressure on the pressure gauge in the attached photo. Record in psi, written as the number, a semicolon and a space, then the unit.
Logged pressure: 600; psi
